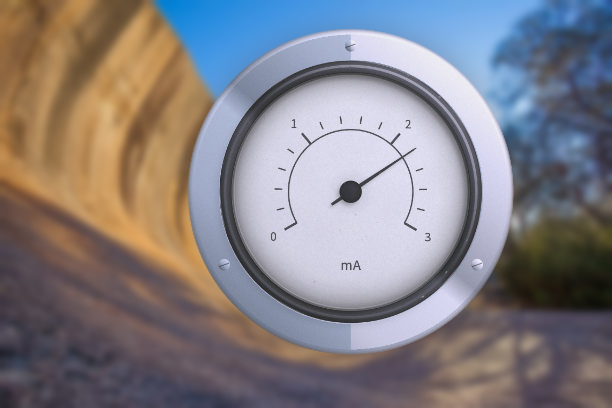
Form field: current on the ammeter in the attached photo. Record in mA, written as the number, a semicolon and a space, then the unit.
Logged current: 2.2; mA
